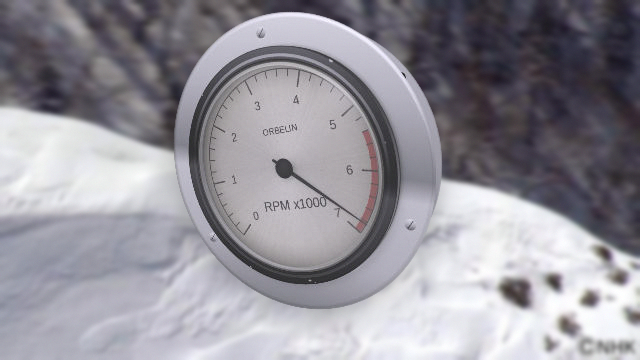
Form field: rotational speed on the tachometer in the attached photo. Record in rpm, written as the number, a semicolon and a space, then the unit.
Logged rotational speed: 6800; rpm
